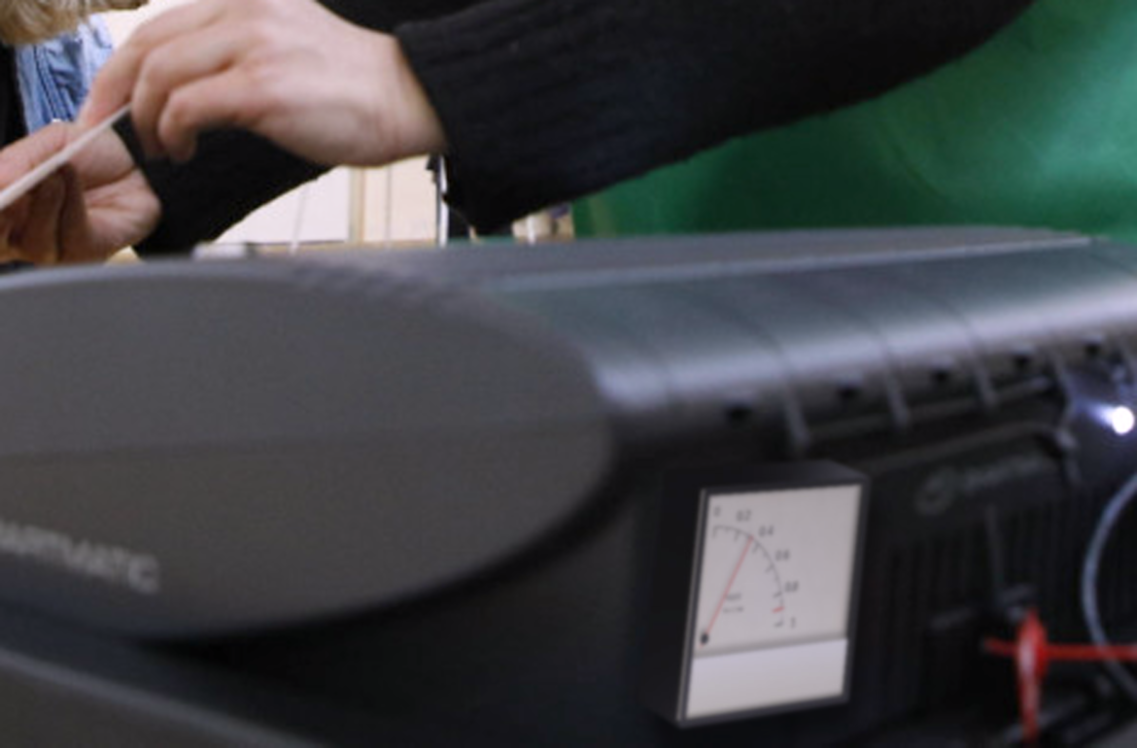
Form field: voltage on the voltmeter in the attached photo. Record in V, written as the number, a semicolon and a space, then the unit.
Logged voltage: 0.3; V
